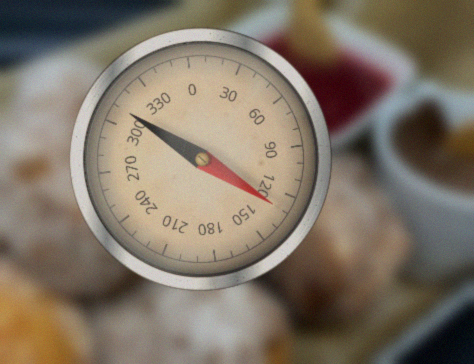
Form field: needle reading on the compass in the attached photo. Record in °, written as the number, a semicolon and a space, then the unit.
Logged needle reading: 130; °
